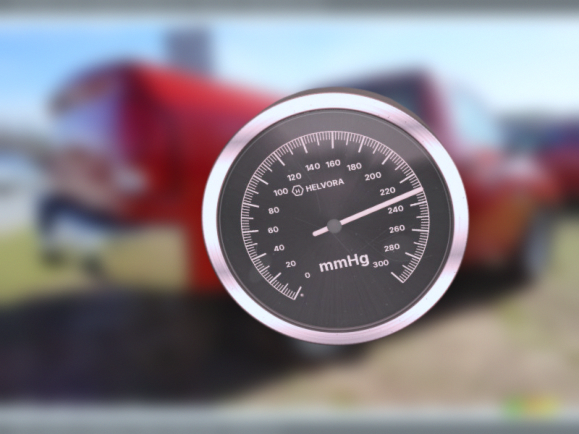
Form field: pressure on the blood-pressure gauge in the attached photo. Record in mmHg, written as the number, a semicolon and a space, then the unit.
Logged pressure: 230; mmHg
